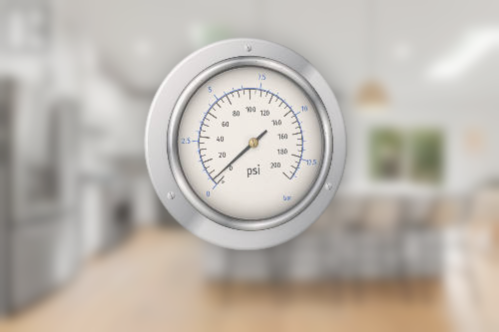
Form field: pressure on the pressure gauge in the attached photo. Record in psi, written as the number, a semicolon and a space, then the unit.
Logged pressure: 5; psi
